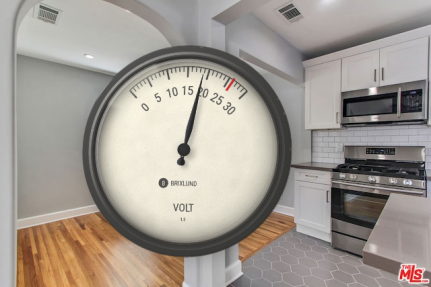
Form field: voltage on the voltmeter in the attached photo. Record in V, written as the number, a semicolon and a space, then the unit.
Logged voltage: 19; V
